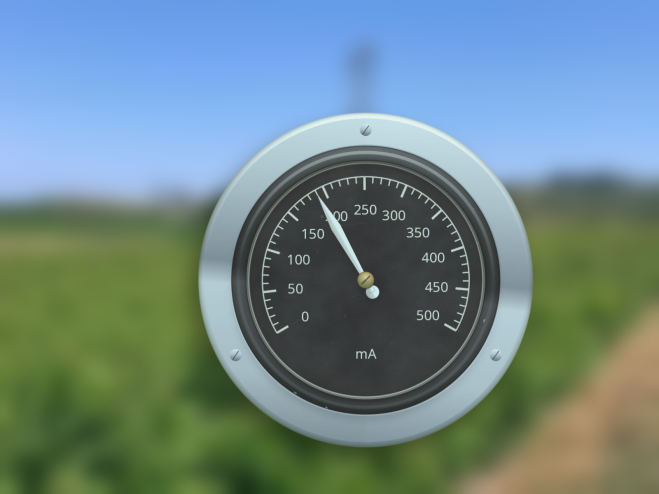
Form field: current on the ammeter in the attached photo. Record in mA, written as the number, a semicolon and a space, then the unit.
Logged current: 190; mA
